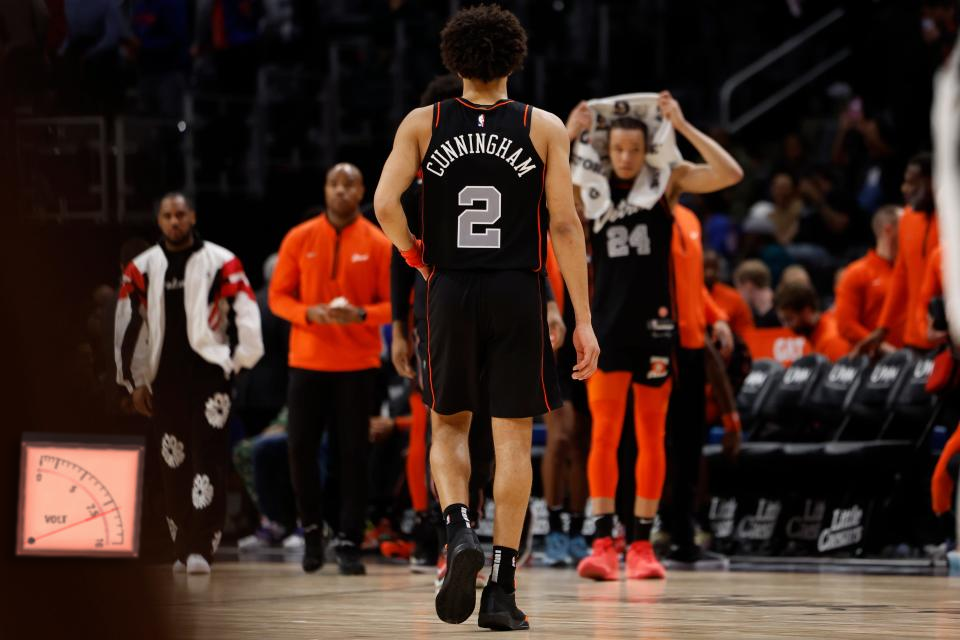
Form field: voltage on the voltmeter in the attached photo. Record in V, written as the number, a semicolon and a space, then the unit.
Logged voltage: 8; V
